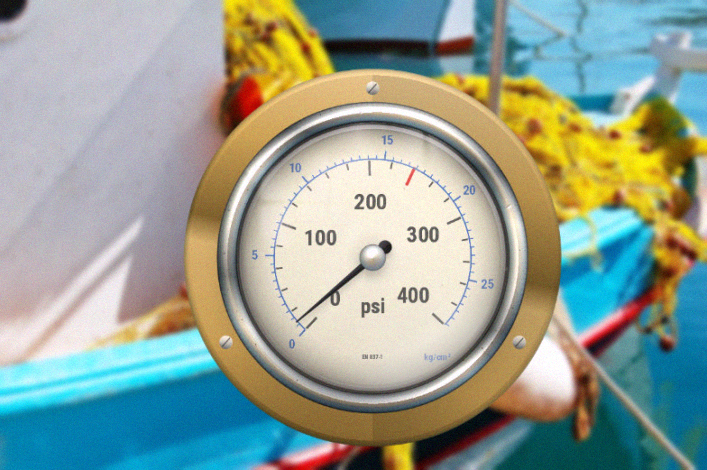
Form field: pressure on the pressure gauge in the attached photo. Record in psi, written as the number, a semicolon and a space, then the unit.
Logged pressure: 10; psi
